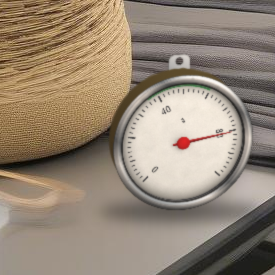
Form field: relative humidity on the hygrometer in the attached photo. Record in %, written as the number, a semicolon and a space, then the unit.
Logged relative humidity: 80; %
